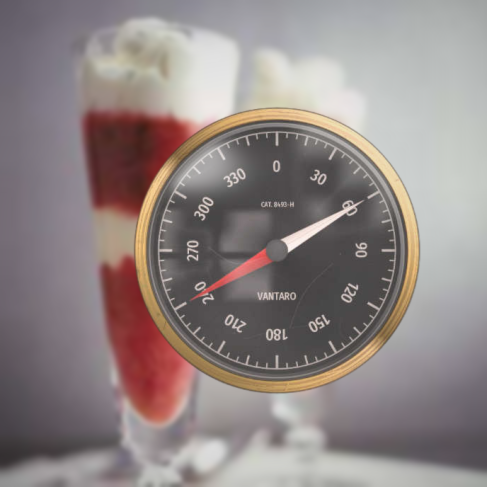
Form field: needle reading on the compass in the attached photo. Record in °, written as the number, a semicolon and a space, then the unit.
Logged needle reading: 240; °
